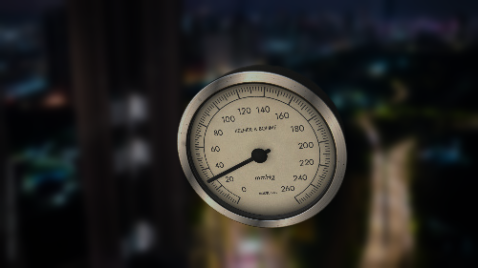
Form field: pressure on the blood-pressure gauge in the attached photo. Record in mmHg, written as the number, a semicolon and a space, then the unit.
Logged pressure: 30; mmHg
